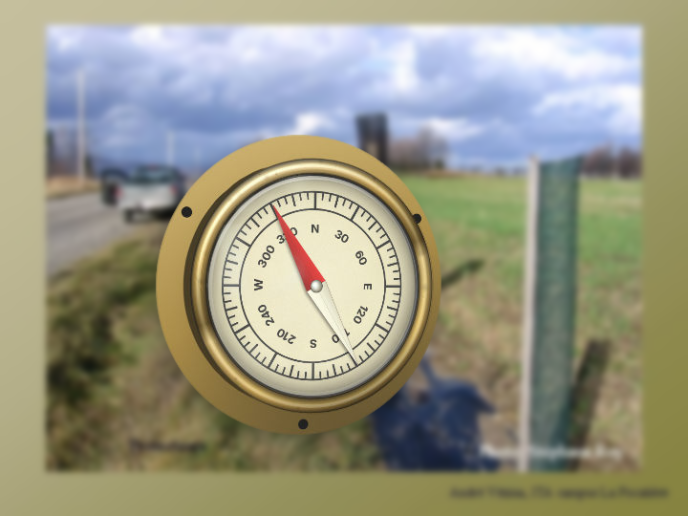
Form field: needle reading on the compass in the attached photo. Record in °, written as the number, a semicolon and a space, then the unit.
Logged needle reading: 330; °
